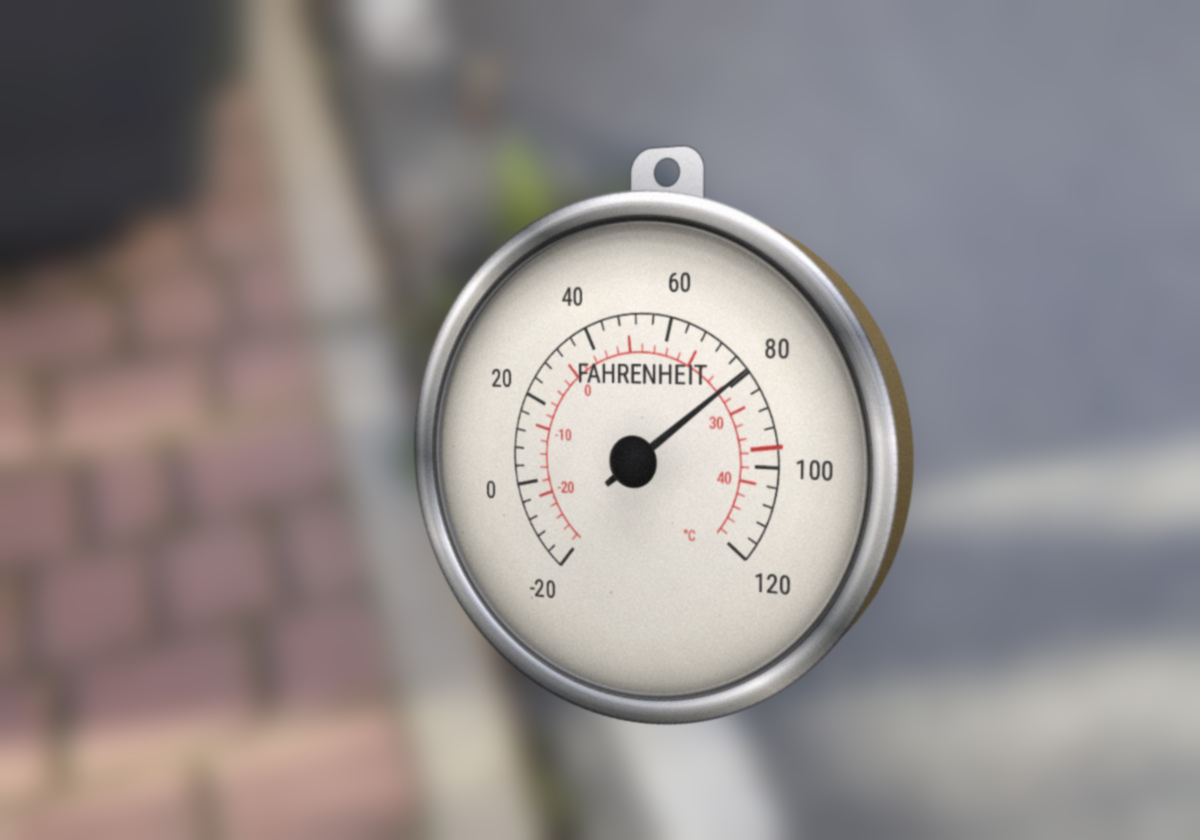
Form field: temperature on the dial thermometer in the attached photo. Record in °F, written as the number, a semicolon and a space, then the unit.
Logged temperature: 80; °F
